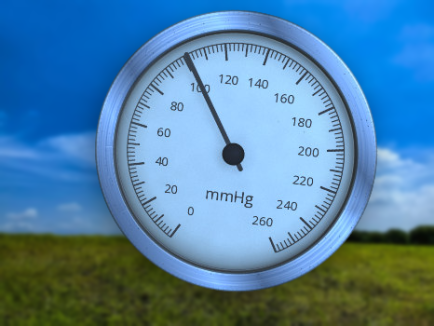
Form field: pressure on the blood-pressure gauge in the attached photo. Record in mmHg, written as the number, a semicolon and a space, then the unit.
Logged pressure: 102; mmHg
